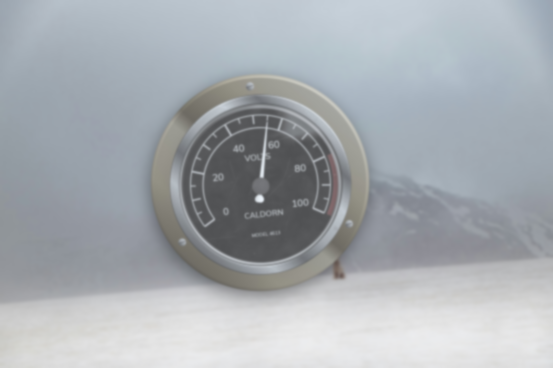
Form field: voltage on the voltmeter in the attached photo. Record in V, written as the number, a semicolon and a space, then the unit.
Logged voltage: 55; V
